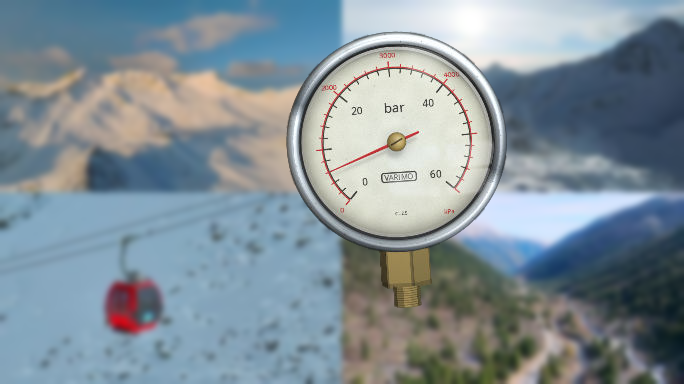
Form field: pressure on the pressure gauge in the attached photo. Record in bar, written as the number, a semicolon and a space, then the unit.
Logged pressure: 6; bar
